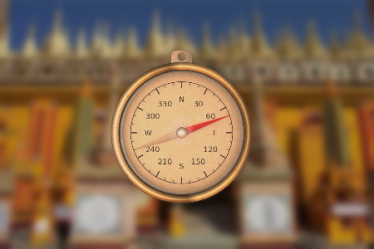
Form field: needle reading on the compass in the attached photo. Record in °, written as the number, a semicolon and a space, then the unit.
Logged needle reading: 70; °
